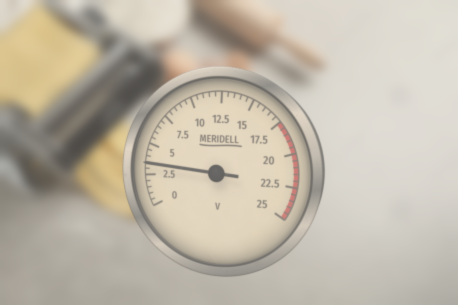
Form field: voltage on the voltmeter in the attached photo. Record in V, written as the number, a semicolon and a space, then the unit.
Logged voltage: 3.5; V
